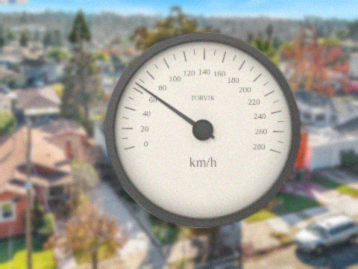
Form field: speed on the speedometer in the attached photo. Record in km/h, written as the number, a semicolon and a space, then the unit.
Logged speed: 65; km/h
